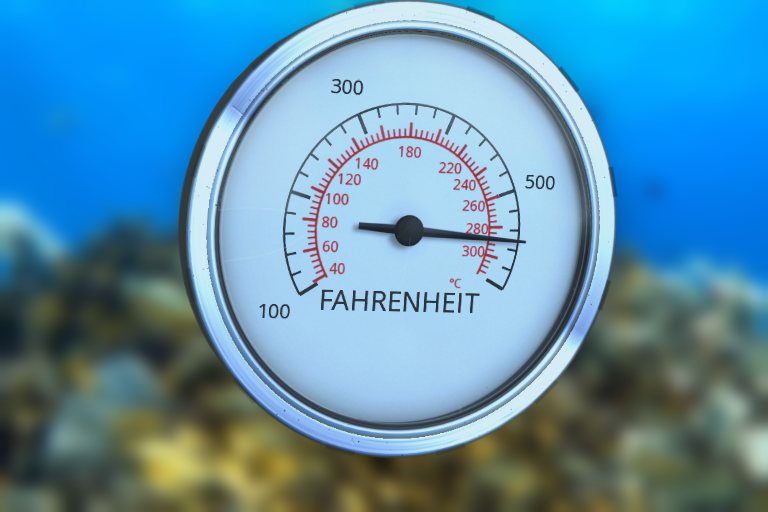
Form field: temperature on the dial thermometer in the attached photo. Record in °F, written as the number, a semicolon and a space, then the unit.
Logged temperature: 550; °F
